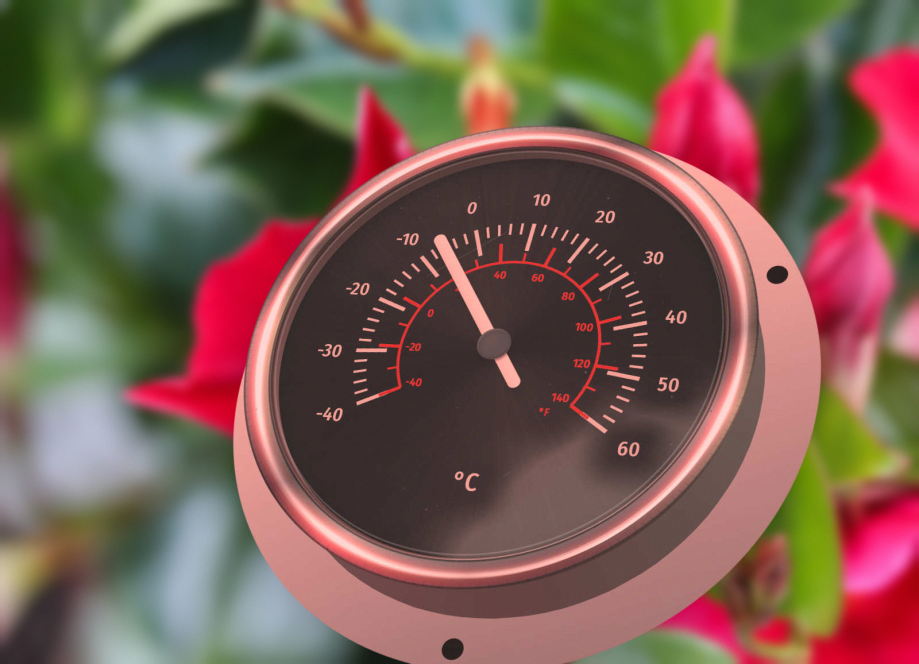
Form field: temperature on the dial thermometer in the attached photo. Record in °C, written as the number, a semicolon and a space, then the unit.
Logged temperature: -6; °C
